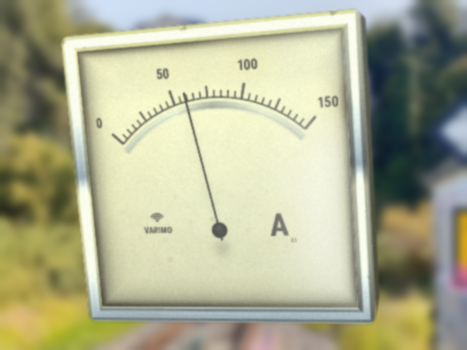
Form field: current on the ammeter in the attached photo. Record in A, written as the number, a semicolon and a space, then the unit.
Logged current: 60; A
